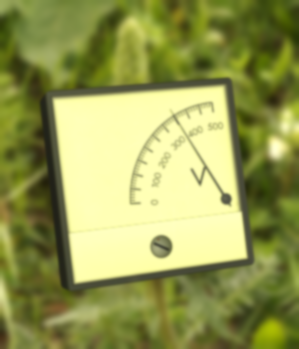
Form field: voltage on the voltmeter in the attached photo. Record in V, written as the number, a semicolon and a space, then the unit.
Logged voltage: 350; V
